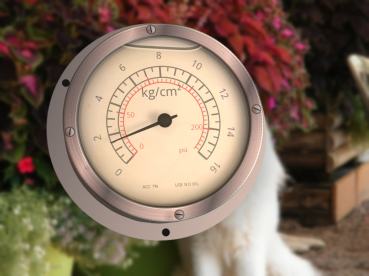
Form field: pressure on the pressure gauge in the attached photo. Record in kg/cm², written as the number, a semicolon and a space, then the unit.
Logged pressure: 1.5; kg/cm²
